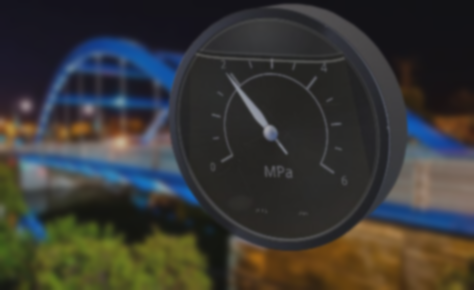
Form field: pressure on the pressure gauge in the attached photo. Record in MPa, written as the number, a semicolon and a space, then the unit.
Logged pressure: 2; MPa
